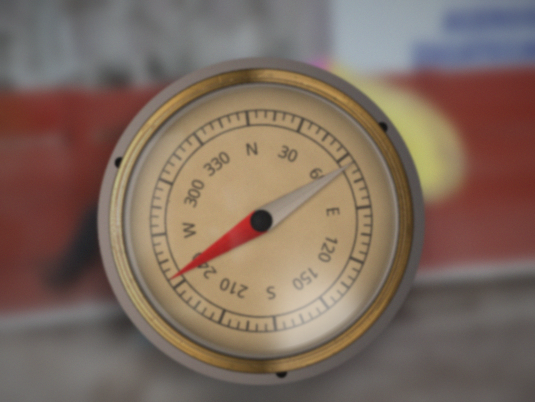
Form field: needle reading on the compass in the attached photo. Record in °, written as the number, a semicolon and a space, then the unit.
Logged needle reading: 245; °
